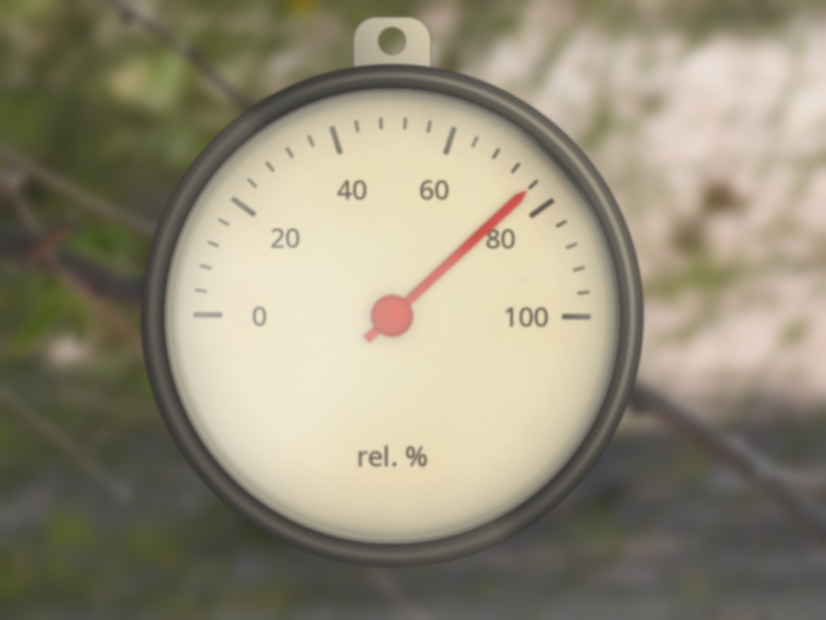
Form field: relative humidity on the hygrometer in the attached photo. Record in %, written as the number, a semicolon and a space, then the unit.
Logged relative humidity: 76; %
